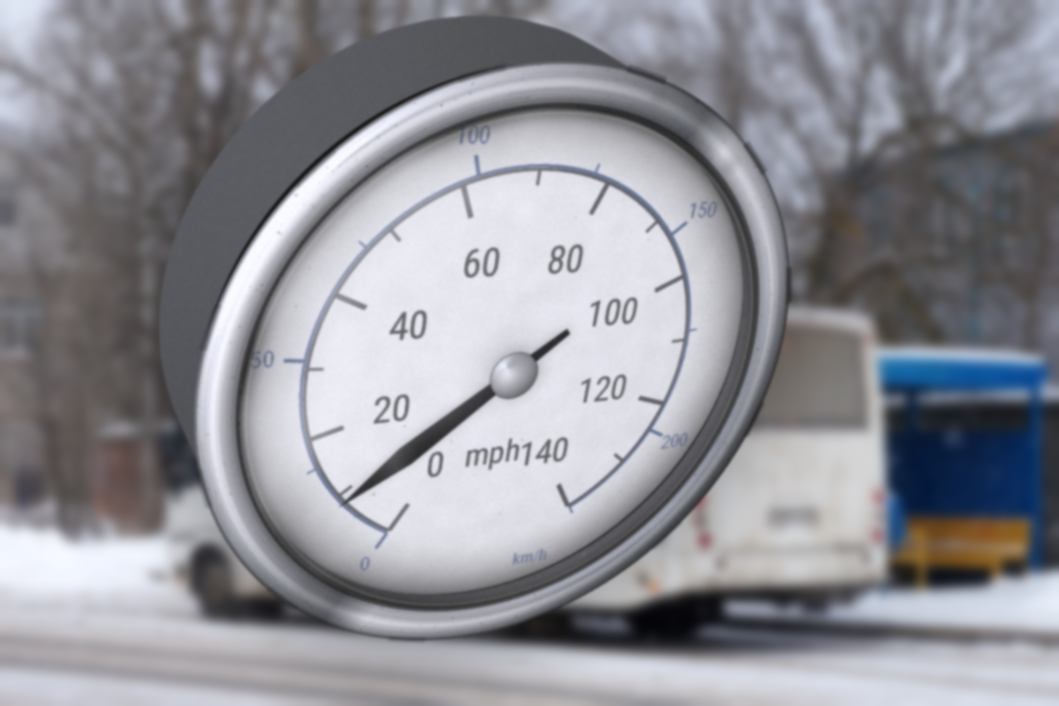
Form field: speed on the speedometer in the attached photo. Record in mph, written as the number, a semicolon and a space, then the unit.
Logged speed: 10; mph
